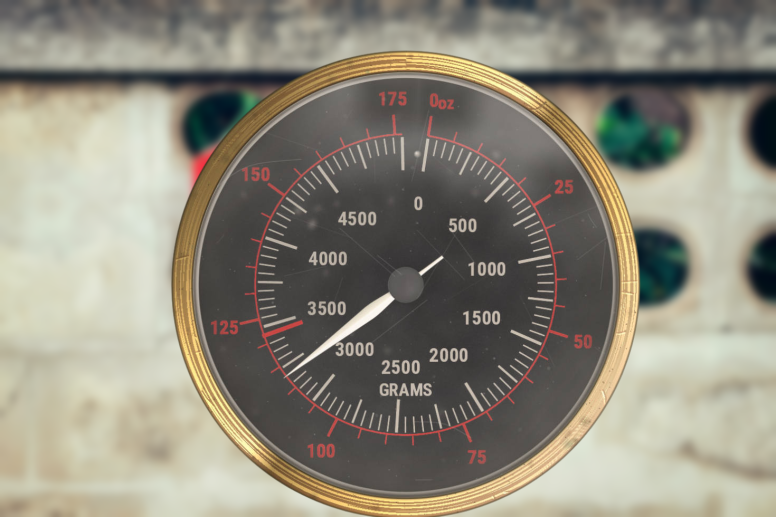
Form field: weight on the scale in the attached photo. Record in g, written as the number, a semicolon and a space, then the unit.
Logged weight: 3200; g
